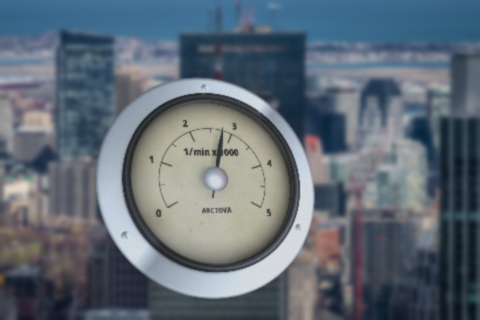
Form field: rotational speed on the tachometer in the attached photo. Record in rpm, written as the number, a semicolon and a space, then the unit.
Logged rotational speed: 2750; rpm
